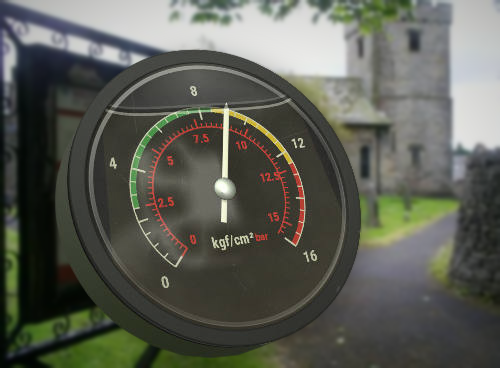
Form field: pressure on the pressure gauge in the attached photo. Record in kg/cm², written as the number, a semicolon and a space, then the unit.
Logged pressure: 9; kg/cm²
